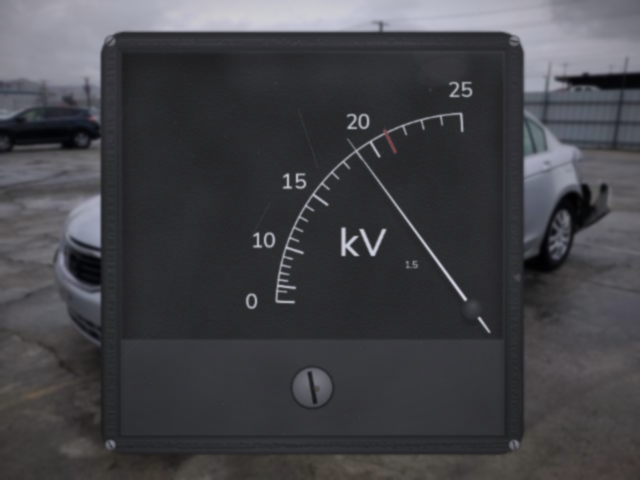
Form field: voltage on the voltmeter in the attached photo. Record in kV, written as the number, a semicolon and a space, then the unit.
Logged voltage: 19; kV
